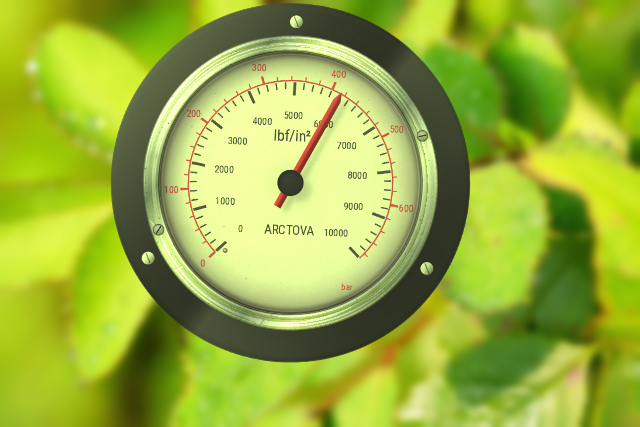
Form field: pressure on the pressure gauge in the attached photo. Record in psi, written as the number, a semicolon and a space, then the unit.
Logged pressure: 6000; psi
